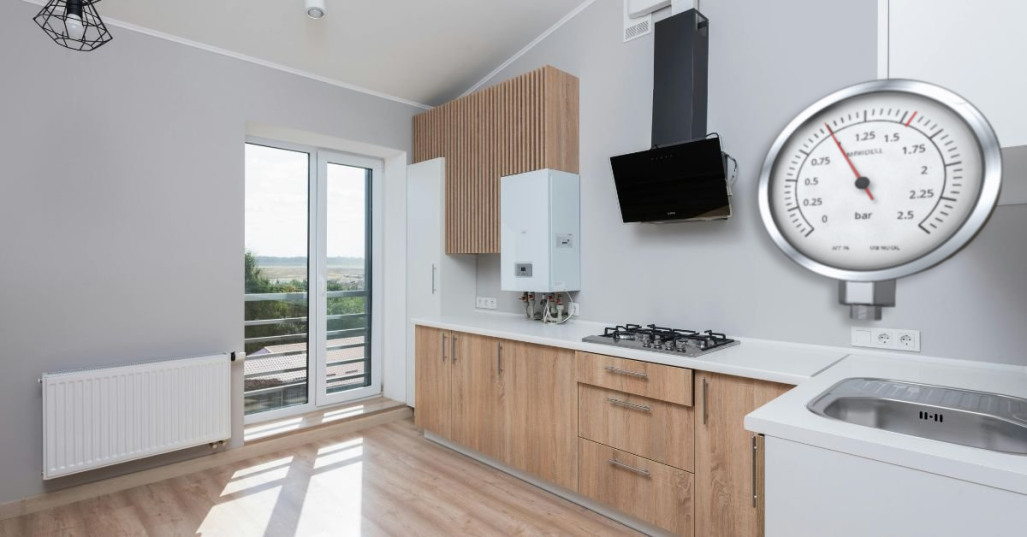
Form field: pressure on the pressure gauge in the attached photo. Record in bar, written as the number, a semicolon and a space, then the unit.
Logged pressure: 1; bar
